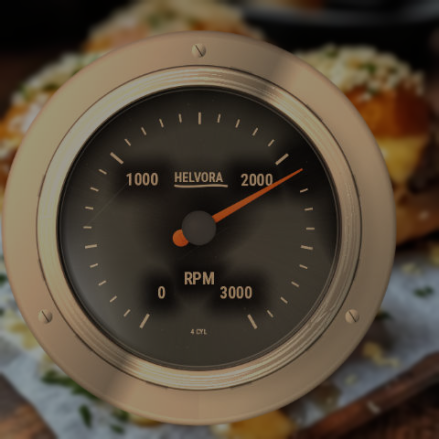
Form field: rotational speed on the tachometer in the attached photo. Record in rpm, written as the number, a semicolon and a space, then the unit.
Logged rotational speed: 2100; rpm
